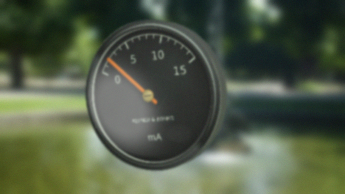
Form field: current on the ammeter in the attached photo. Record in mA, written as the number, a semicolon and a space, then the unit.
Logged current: 2; mA
